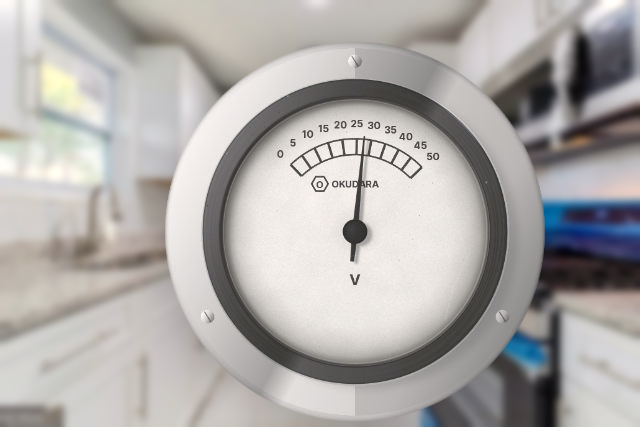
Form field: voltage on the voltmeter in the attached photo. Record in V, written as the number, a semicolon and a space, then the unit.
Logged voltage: 27.5; V
